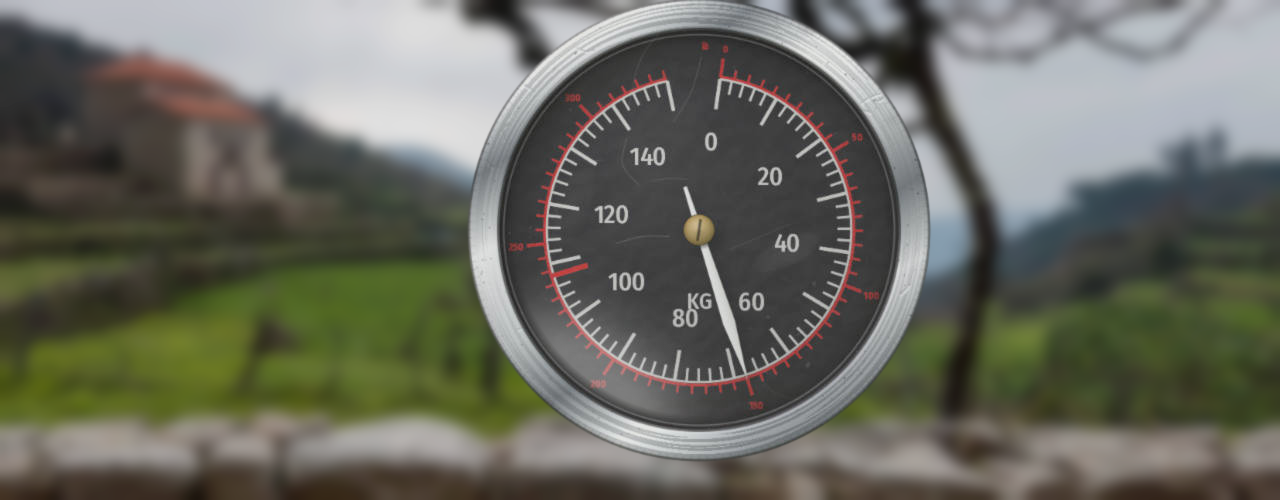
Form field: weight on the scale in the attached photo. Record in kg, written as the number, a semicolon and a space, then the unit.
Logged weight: 68; kg
